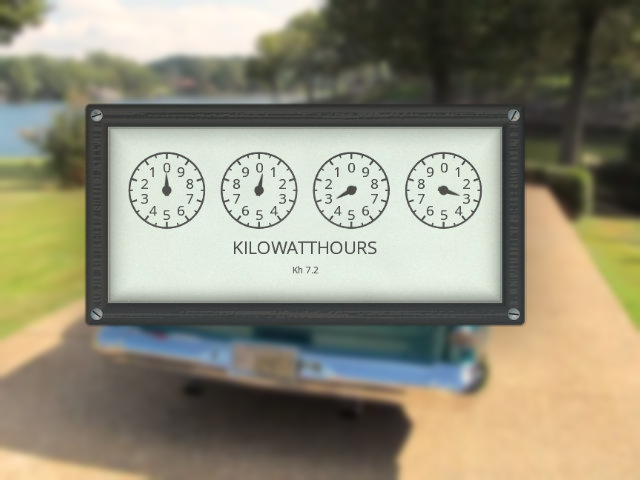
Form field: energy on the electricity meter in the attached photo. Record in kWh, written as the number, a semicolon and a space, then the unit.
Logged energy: 33; kWh
